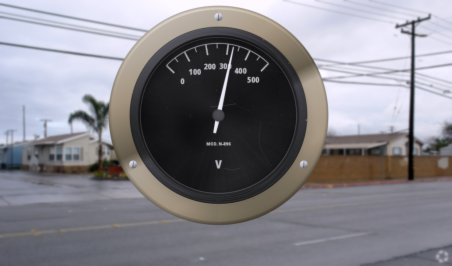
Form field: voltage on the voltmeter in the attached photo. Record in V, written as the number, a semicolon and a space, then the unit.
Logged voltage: 325; V
